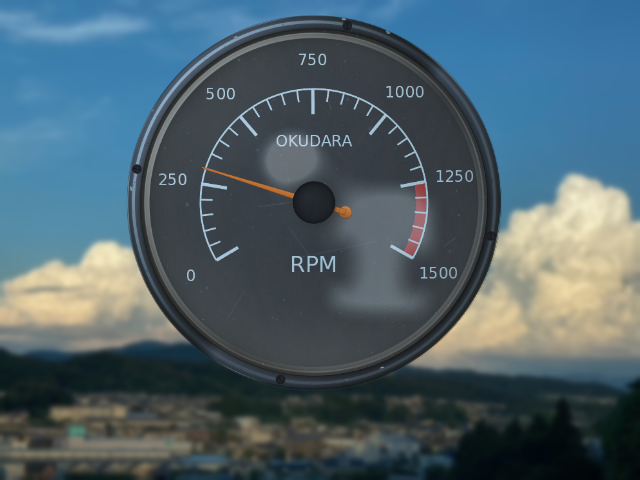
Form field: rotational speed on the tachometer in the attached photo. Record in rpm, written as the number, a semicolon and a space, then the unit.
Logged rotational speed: 300; rpm
